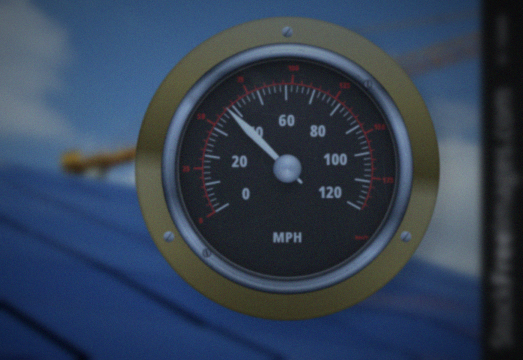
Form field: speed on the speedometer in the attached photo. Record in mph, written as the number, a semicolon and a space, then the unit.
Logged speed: 38; mph
